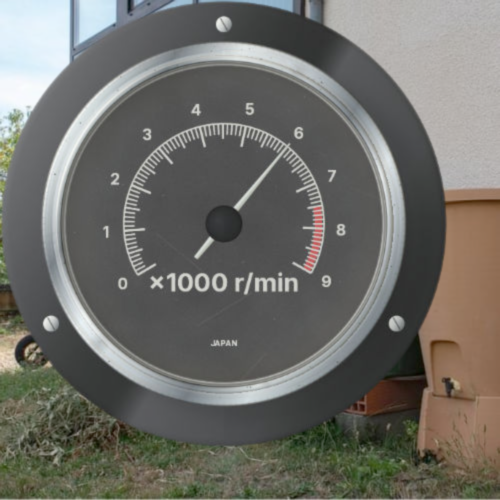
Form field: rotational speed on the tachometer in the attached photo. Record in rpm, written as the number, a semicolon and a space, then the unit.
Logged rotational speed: 6000; rpm
